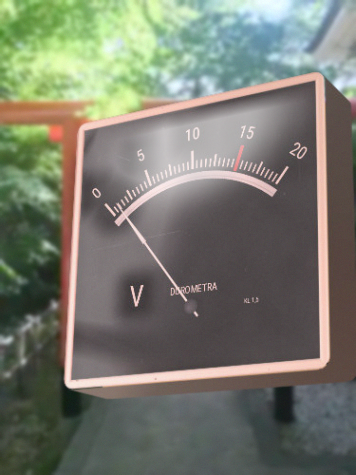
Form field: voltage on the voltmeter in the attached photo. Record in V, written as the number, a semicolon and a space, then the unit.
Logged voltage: 1; V
